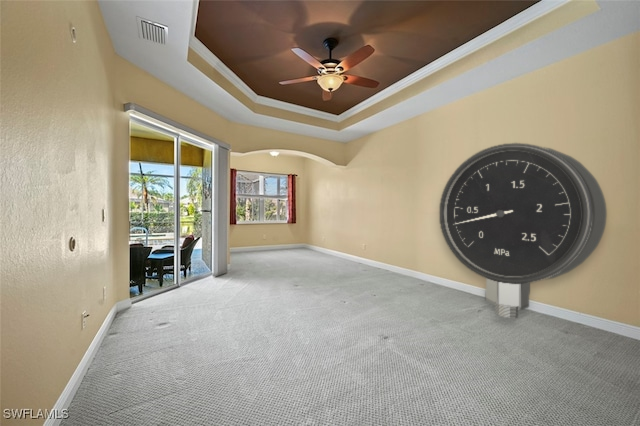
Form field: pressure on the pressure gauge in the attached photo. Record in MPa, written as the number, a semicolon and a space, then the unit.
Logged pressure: 0.3; MPa
